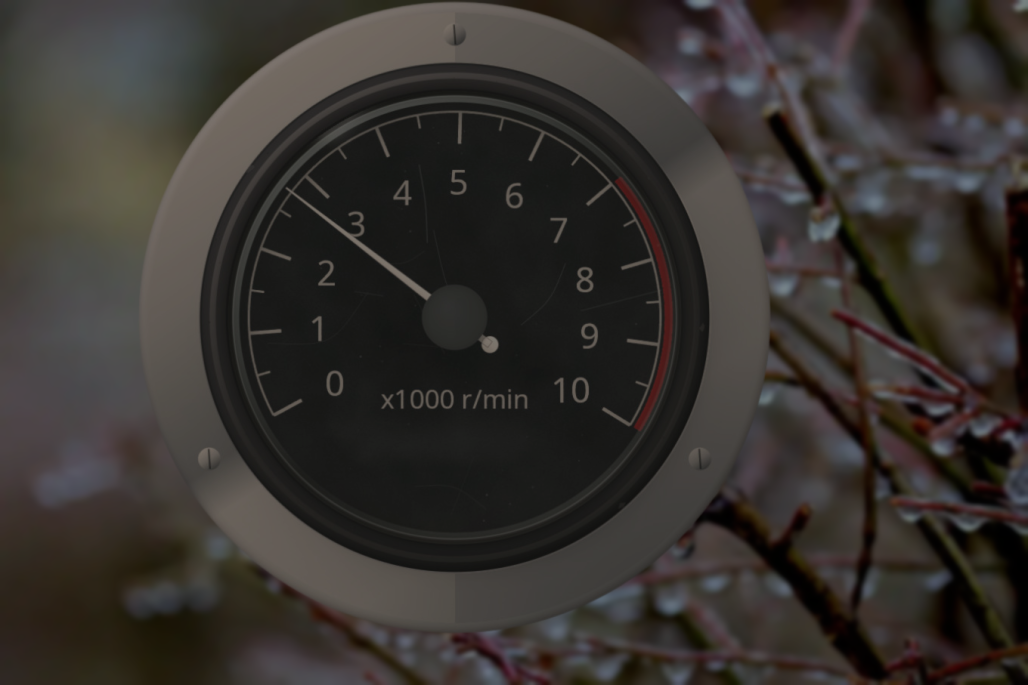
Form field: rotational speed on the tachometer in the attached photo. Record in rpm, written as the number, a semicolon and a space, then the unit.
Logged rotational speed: 2750; rpm
